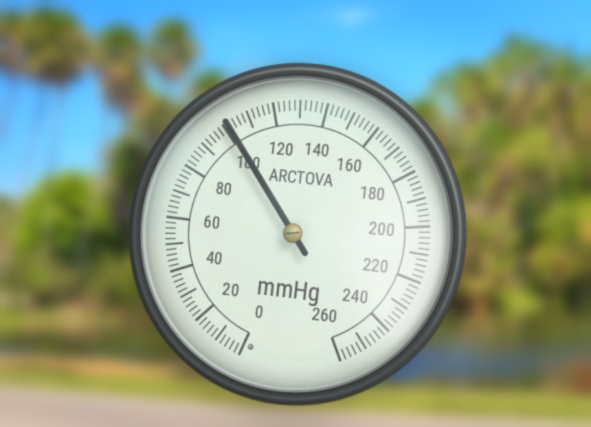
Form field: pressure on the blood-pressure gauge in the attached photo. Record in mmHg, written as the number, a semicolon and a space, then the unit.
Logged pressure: 102; mmHg
